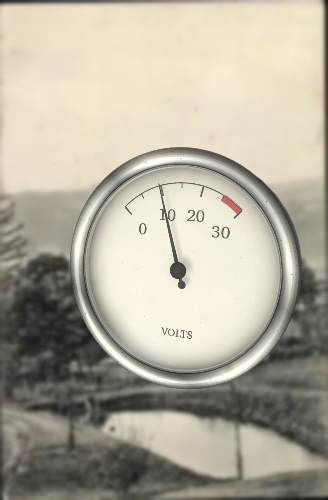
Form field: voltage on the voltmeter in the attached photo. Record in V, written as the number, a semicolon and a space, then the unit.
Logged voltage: 10; V
